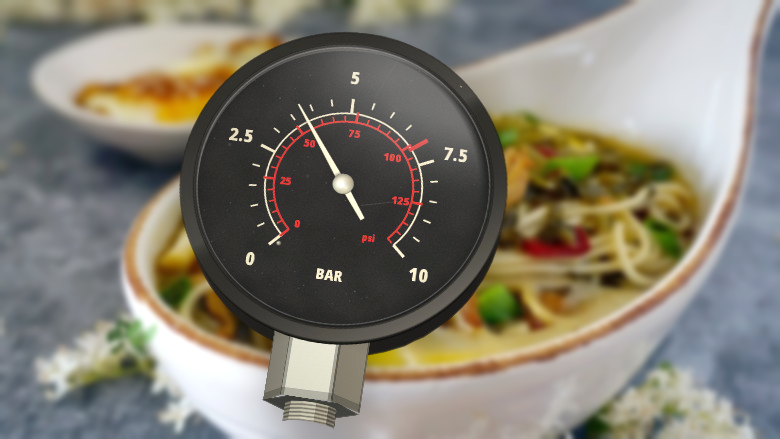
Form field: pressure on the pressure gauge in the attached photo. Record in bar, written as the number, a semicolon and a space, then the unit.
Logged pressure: 3.75; bar
